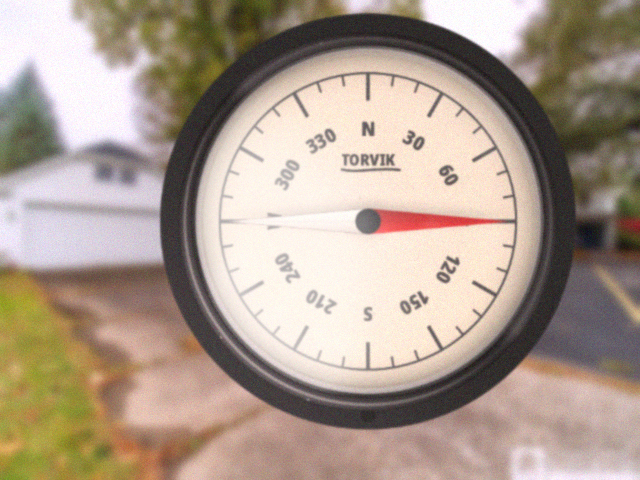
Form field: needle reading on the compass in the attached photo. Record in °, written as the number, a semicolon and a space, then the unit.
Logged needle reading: 90; °
